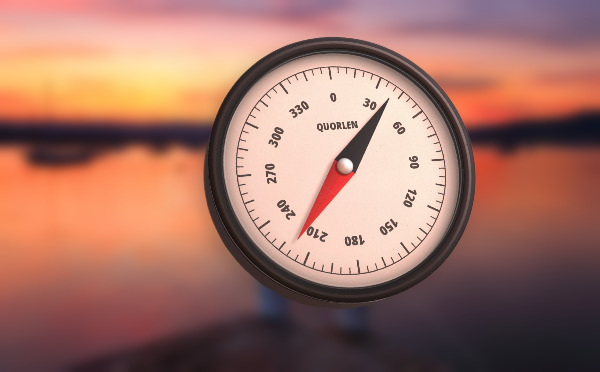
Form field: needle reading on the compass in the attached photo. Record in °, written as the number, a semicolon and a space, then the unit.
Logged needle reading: 220; °
